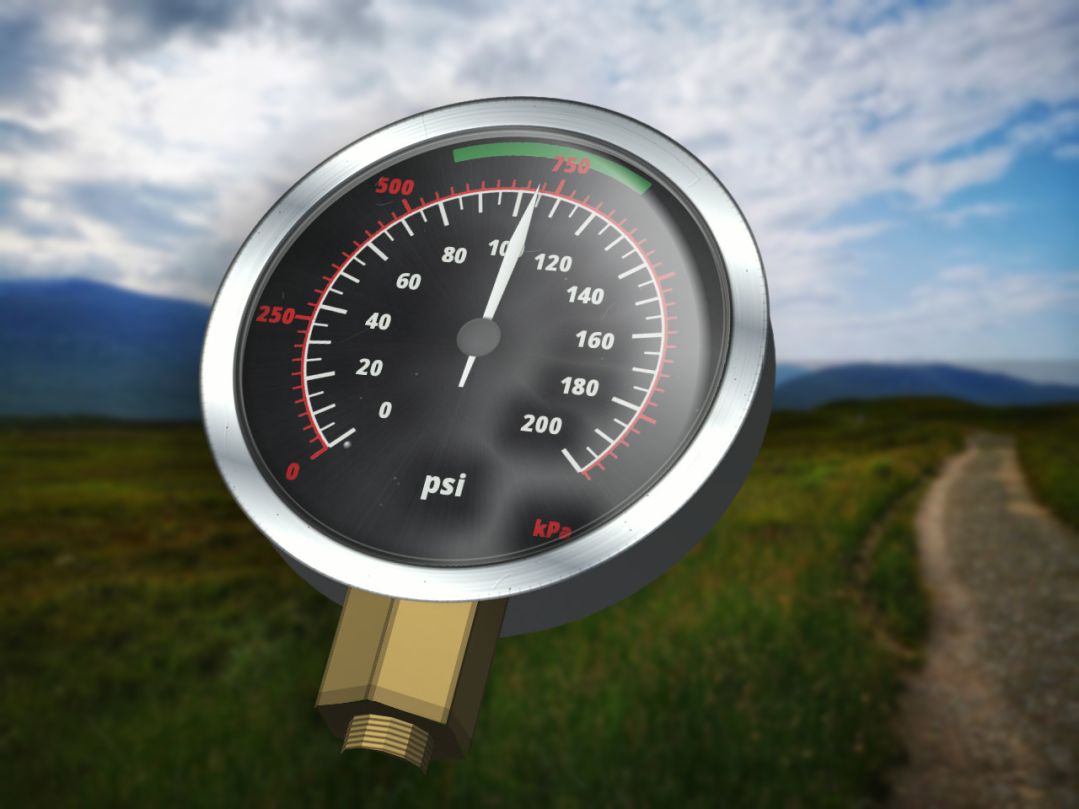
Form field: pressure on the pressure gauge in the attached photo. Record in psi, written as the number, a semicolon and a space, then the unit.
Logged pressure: 105; psi
